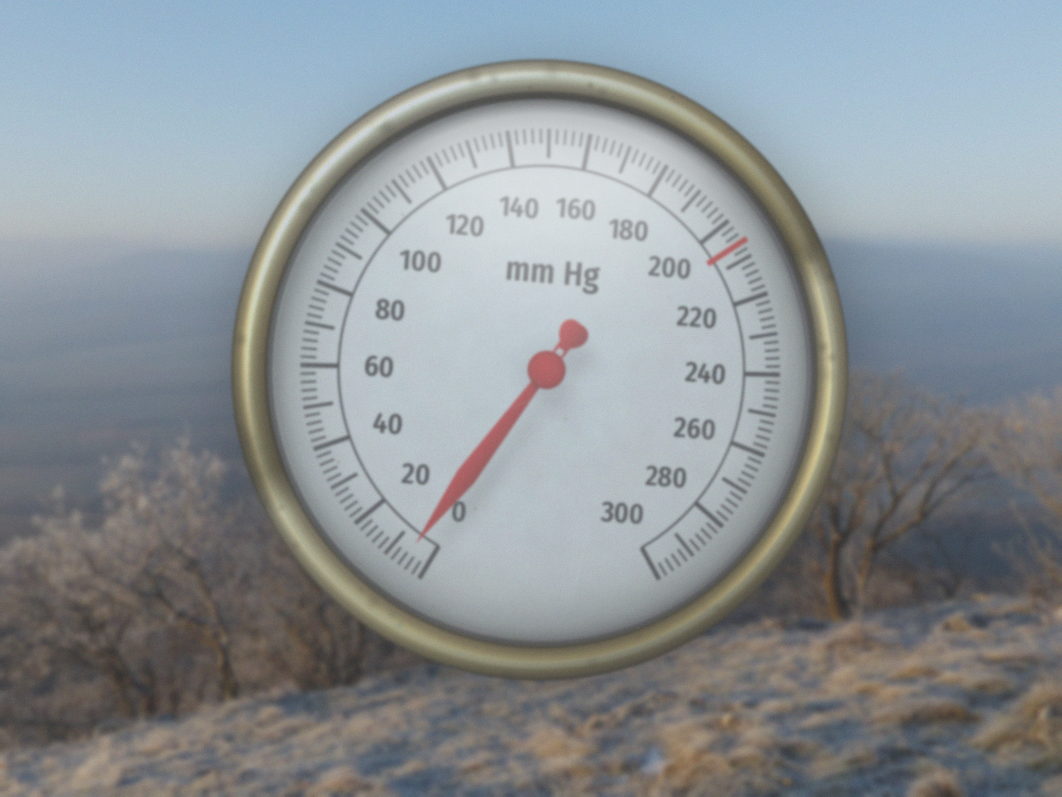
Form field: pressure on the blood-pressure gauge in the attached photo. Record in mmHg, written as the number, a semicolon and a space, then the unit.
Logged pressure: 6; mmHg
